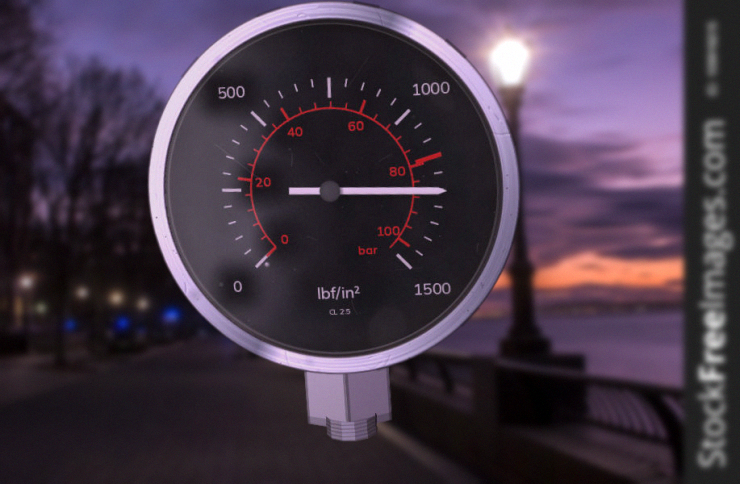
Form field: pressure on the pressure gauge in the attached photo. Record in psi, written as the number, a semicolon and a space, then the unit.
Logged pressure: 1250; psi
